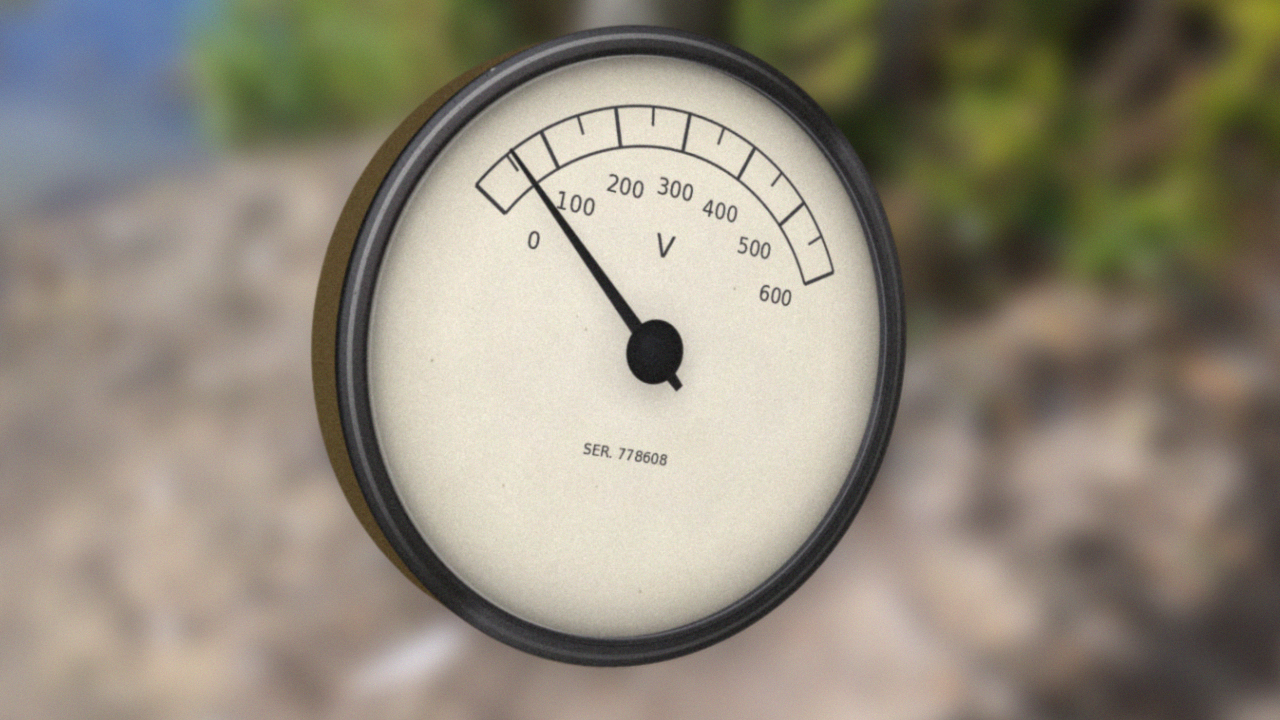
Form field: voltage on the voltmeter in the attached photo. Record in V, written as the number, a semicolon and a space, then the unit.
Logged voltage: 50; V
